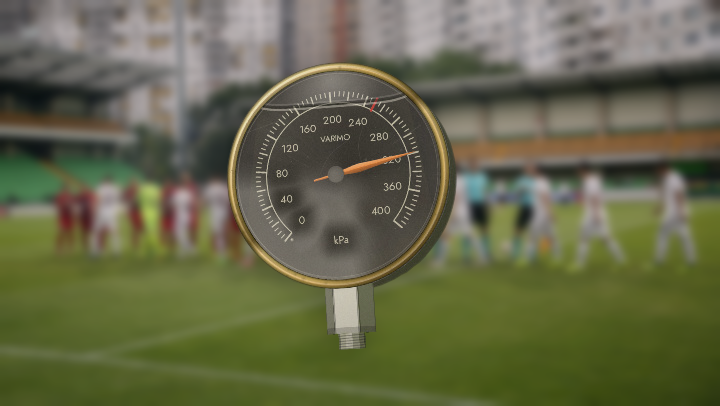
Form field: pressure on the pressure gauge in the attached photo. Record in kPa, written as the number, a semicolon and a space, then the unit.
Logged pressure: 320; kPa
